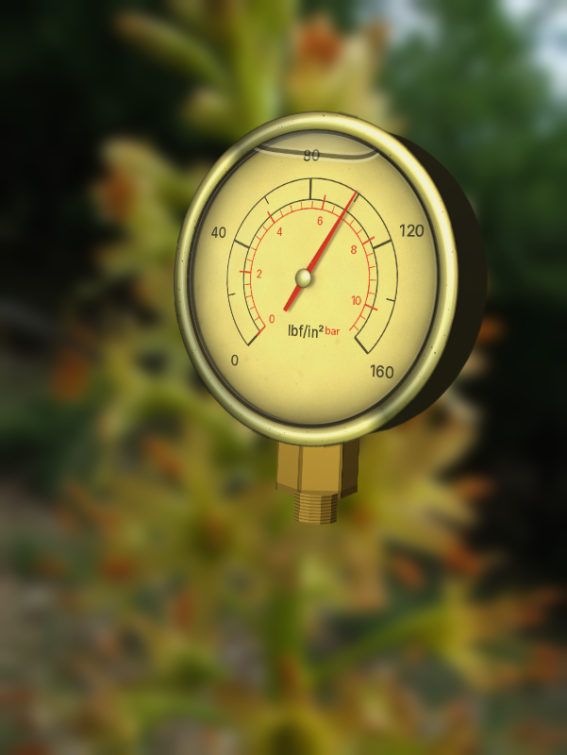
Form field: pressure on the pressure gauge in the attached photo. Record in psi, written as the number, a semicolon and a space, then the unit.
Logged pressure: 100; psi
